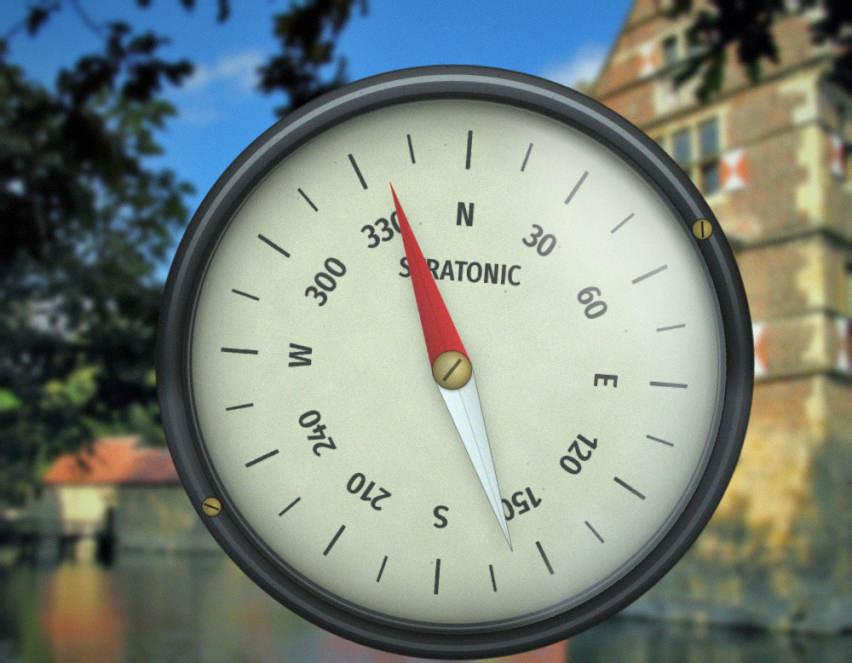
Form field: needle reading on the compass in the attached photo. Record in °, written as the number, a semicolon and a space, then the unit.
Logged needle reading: 337.5; °
